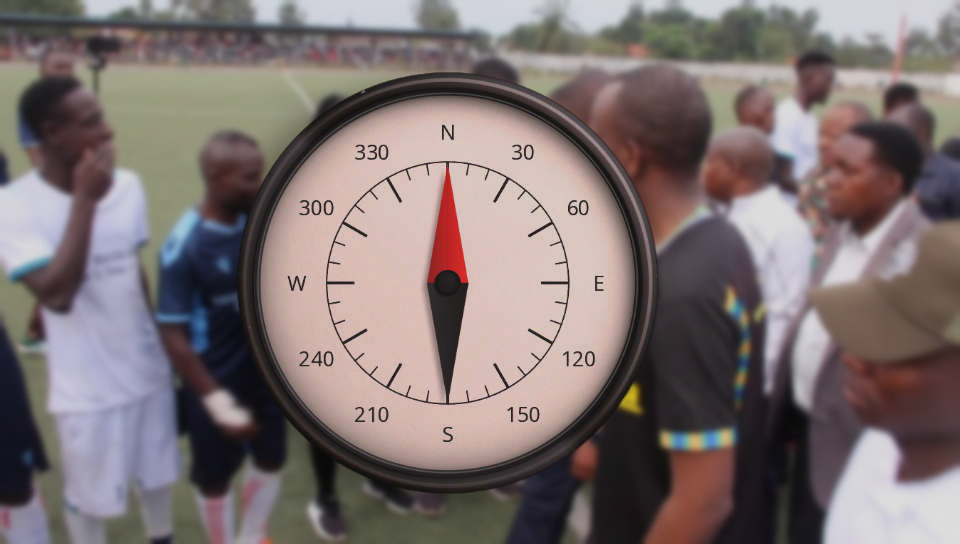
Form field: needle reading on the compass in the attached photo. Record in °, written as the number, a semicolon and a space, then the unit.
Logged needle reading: 0; °
